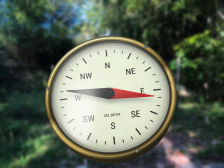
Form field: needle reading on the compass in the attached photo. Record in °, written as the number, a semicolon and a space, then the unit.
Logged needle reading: 100; °
